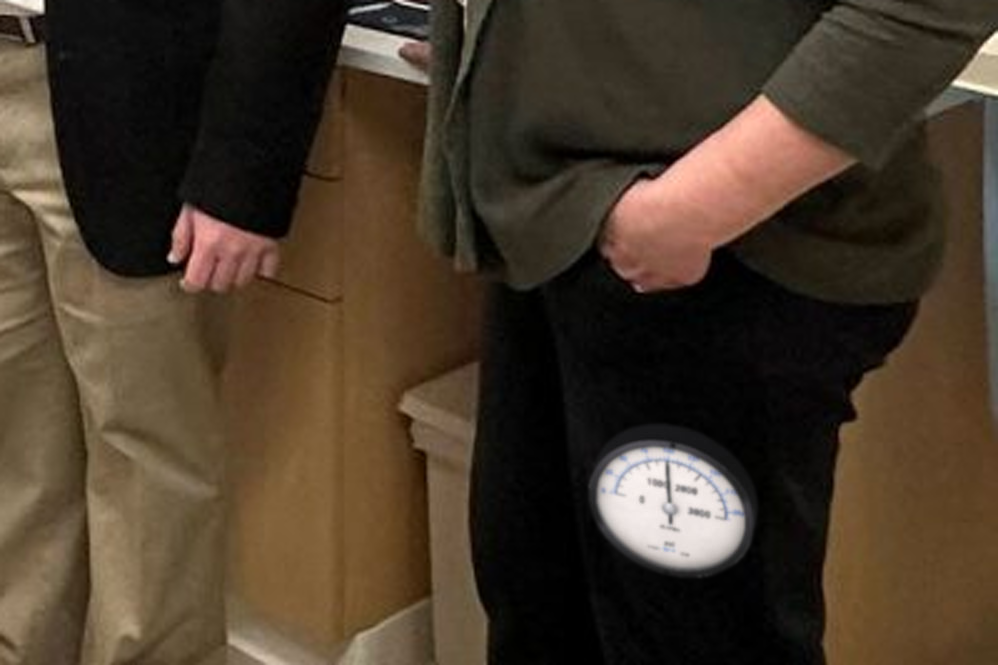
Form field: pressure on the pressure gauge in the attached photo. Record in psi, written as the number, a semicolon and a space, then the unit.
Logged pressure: 1400; psi
